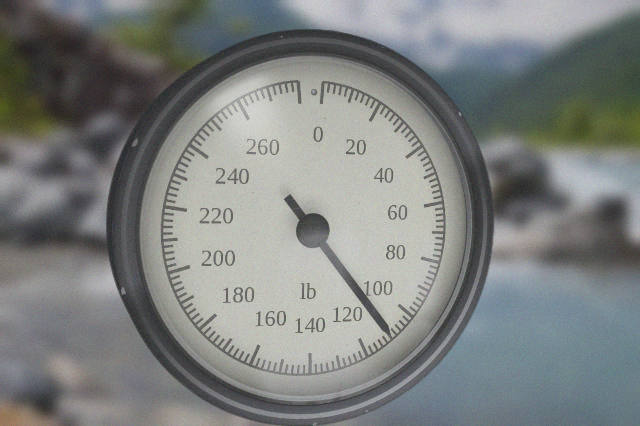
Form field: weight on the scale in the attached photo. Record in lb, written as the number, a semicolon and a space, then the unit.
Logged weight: 110; lb
